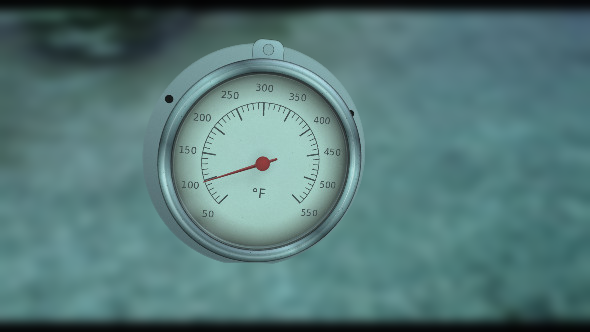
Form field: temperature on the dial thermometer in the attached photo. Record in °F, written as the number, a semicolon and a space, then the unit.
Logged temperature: 100; °F
